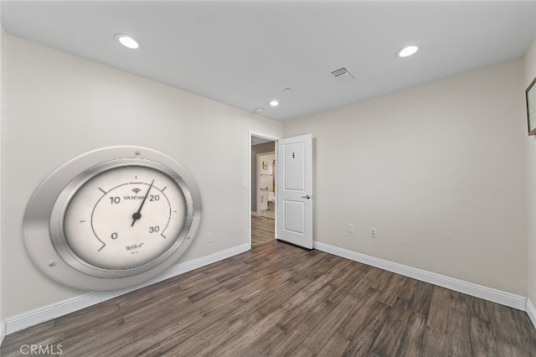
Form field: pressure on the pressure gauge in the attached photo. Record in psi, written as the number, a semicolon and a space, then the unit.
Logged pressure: 17.5; psi
